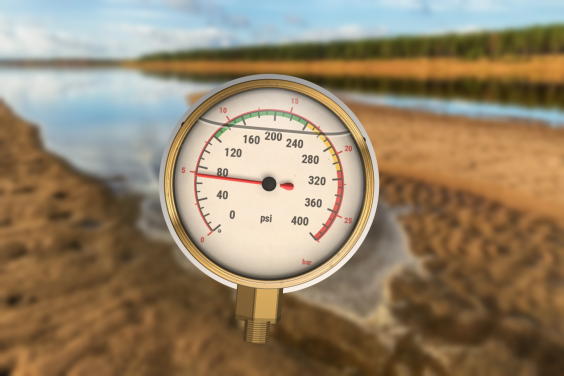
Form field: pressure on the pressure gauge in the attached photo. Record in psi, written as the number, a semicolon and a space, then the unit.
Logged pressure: 70; psi
